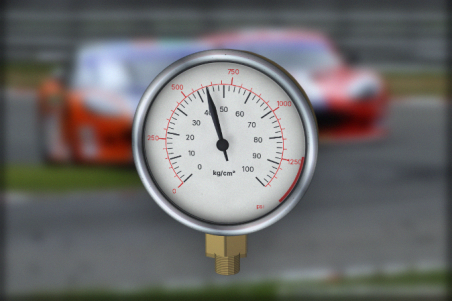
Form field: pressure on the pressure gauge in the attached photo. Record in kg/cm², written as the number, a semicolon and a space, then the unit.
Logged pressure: 44; kg/cm²
